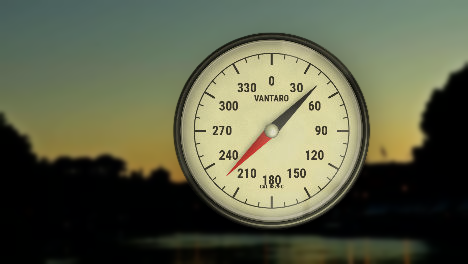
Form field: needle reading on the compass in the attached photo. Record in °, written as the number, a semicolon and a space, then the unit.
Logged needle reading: 225; °
